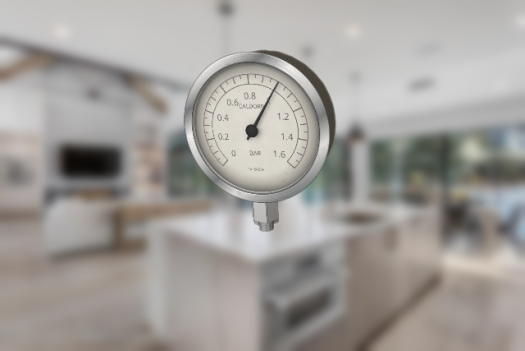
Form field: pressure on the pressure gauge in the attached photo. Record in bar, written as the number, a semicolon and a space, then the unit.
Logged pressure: 1; bar
